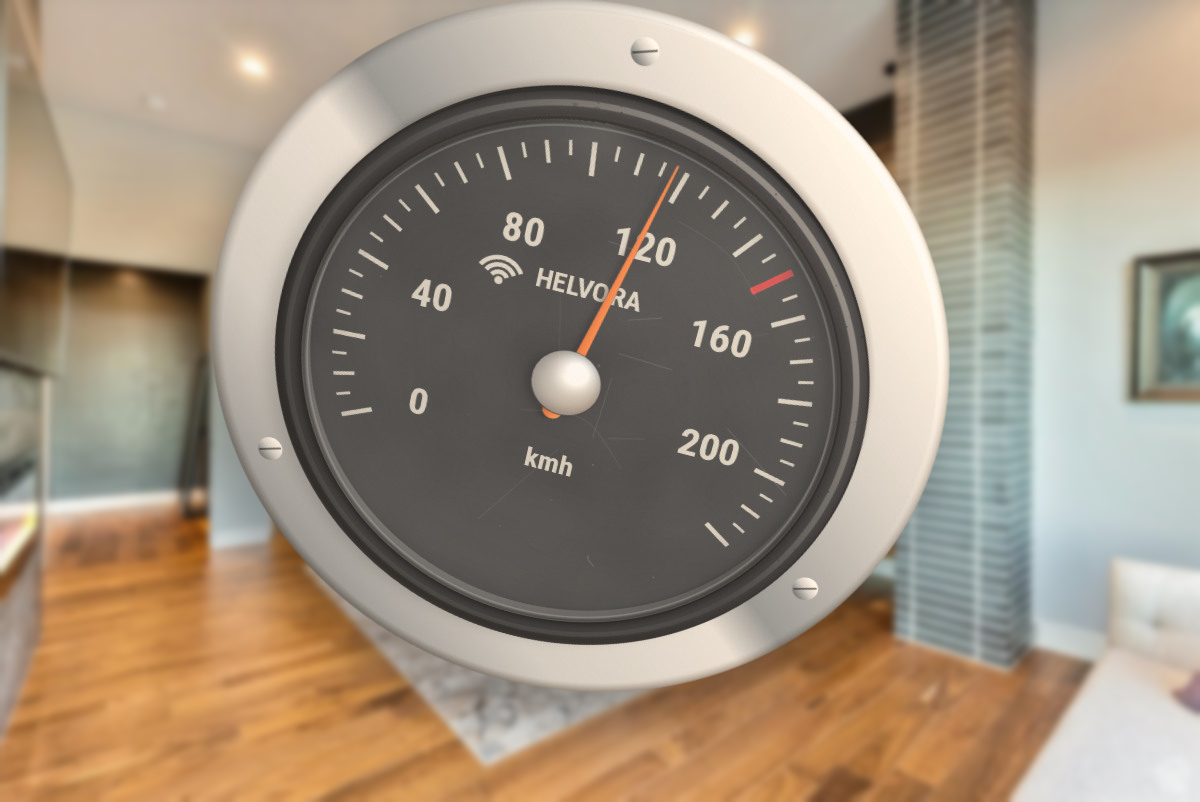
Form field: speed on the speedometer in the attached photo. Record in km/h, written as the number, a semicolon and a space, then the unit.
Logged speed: 117.5; km/h
